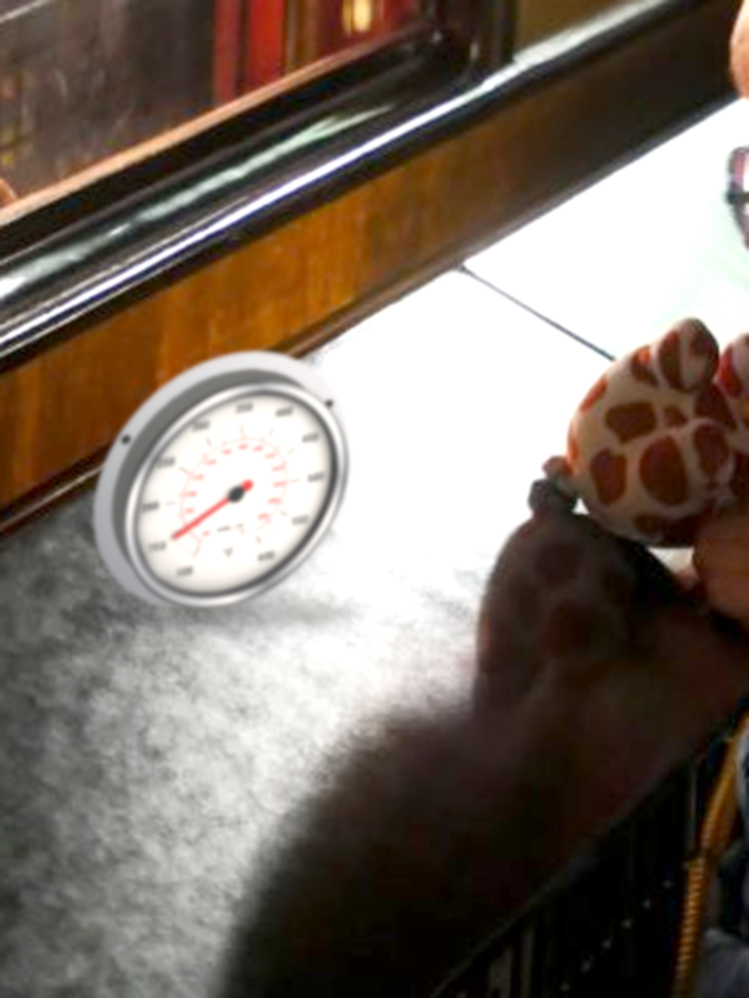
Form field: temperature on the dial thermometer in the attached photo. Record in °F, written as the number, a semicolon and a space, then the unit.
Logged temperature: 150; °F
